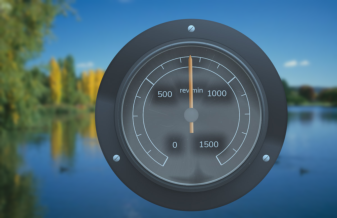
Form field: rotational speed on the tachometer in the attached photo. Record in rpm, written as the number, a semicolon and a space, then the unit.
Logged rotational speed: 750; rpm
